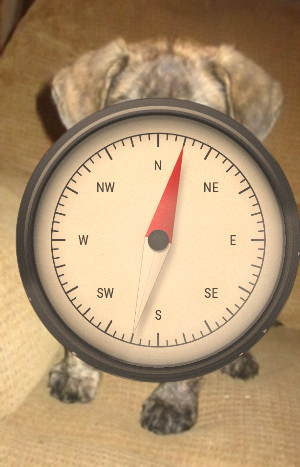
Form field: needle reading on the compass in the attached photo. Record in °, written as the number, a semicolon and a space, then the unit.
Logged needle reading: 15; °
